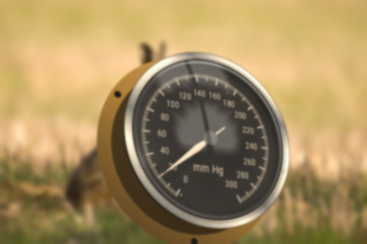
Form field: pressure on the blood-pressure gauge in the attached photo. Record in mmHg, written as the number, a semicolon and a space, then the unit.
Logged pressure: 20; mmHg
